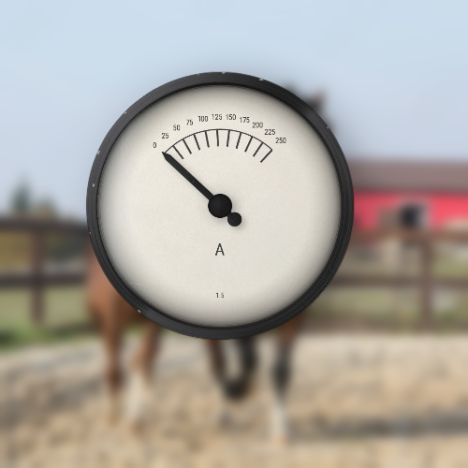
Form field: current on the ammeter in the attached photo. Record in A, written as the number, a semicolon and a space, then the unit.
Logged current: 0; A
